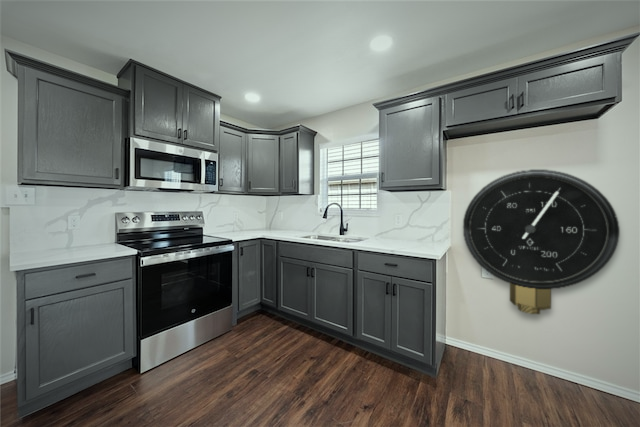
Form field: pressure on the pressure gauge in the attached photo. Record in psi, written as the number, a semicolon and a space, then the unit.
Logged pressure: 120; psi
